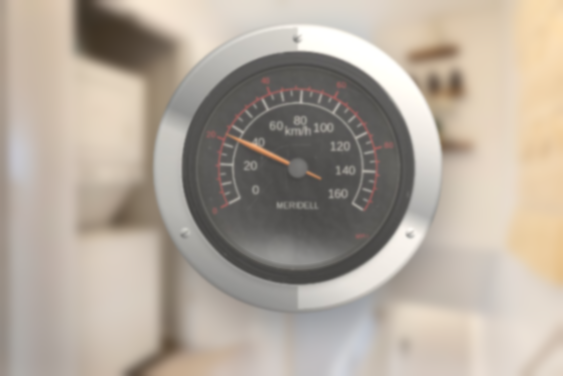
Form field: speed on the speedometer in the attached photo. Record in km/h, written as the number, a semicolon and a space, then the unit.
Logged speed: 35; km/h
